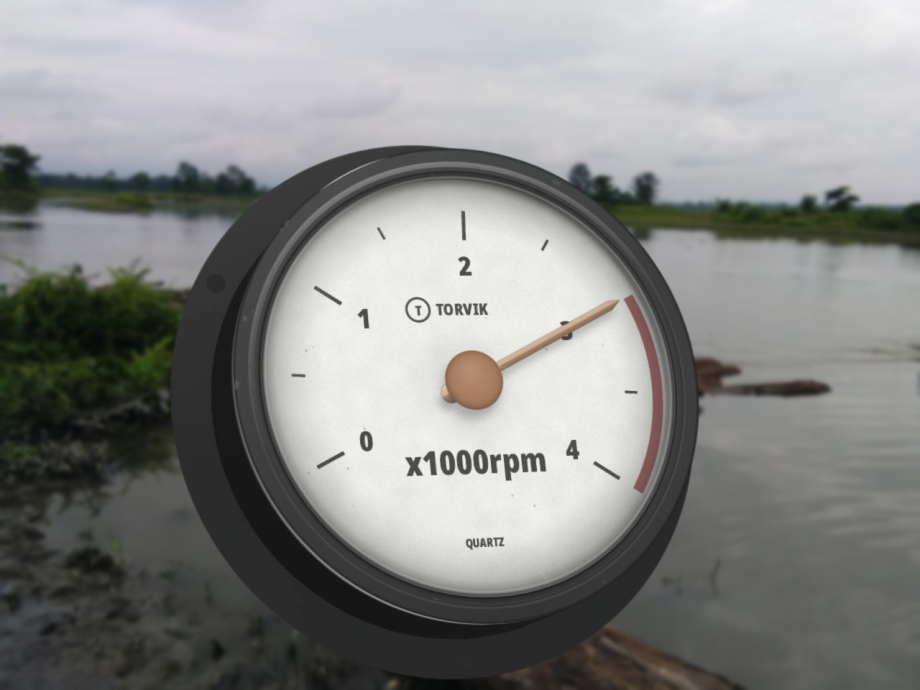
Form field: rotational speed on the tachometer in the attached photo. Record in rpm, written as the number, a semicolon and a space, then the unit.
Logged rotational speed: 3000; rpm
